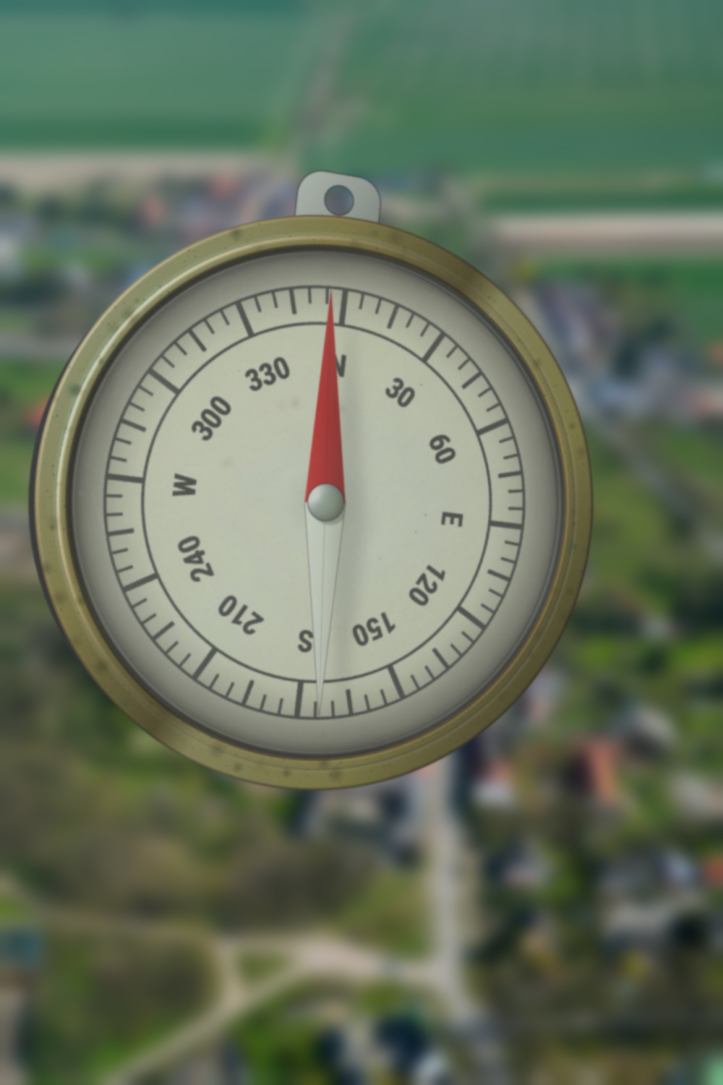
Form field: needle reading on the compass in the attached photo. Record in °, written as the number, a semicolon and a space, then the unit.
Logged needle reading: 355; °
